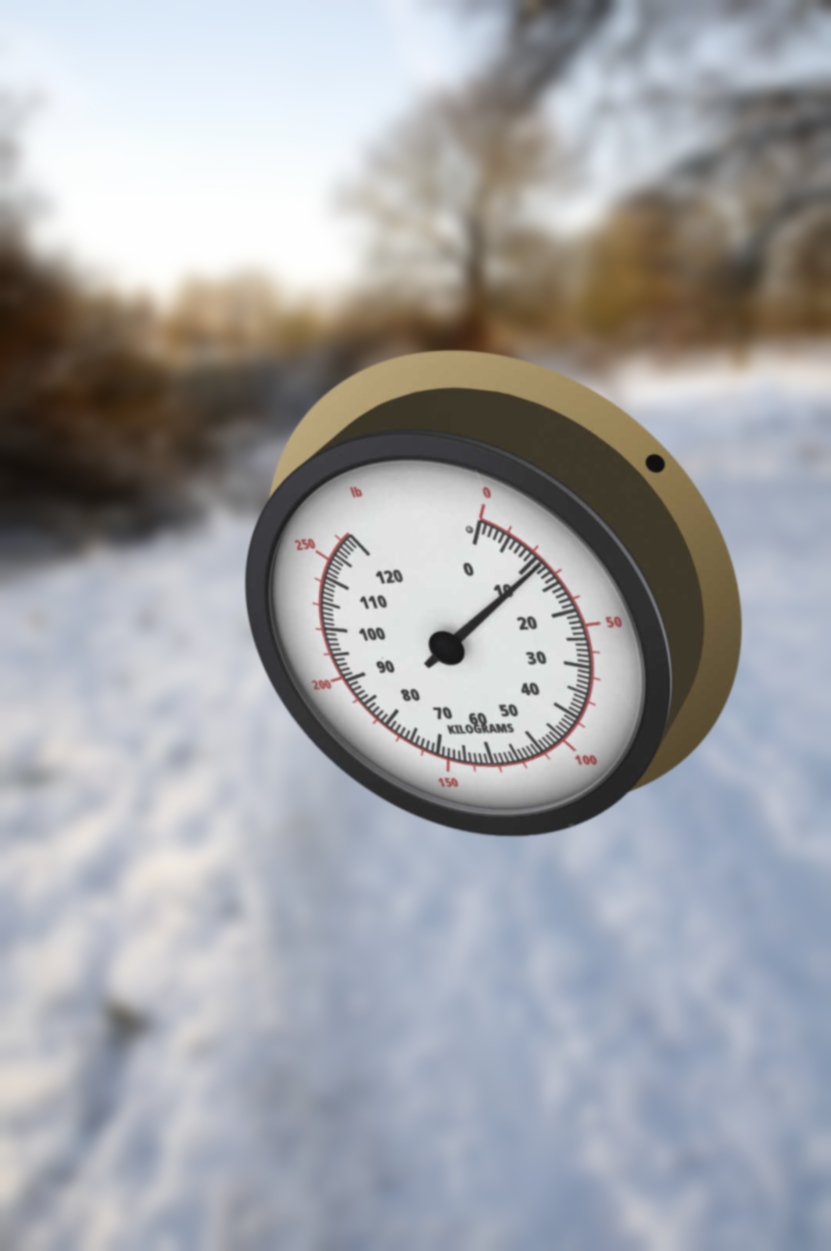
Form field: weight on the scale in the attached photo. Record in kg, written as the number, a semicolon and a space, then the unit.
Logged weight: 11; kg
